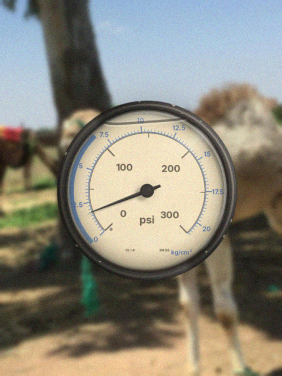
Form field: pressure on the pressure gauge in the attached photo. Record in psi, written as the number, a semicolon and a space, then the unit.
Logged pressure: 25; psi
